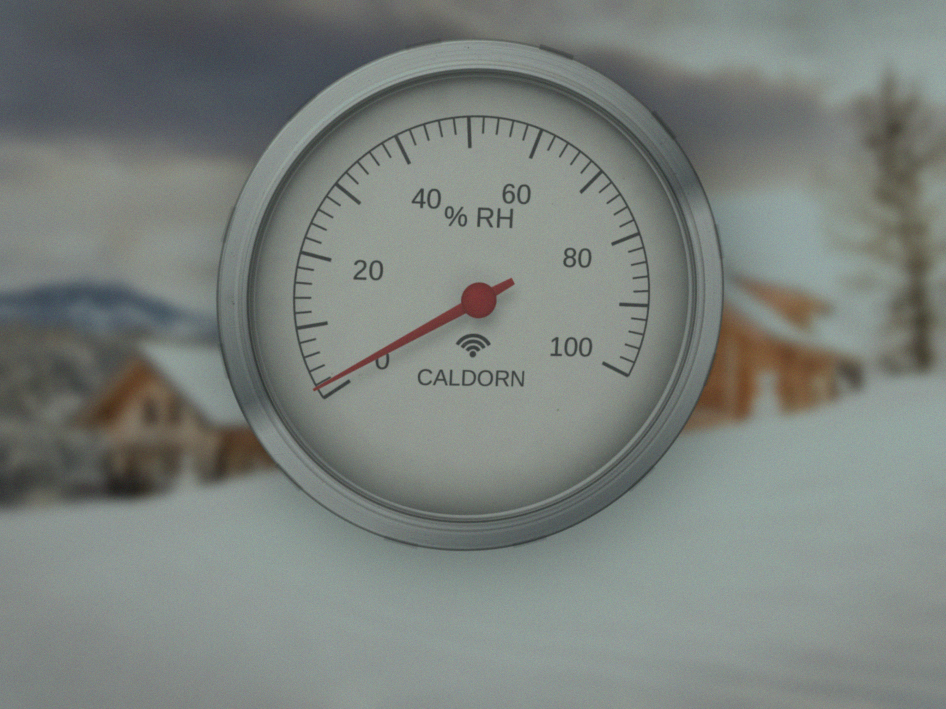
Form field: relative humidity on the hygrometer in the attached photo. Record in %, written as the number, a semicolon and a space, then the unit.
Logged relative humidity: 2; %
